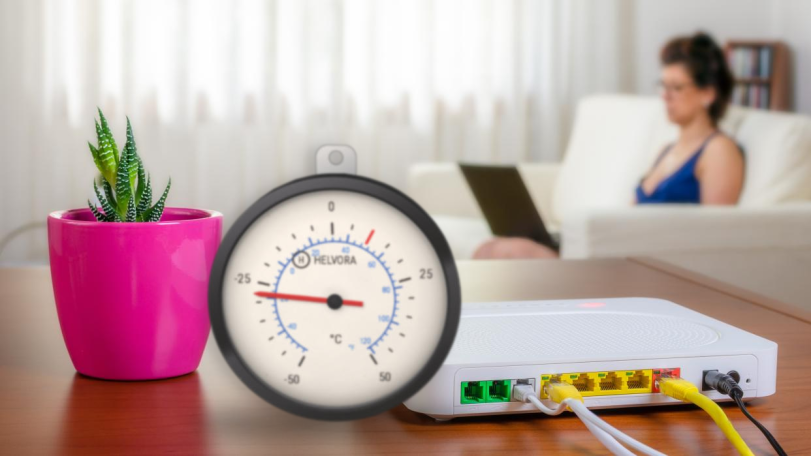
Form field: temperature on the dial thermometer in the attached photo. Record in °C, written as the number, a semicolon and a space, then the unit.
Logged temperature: -27.5; °C
